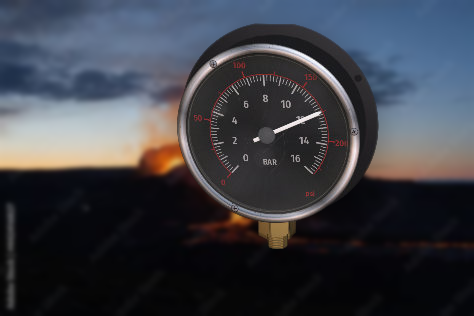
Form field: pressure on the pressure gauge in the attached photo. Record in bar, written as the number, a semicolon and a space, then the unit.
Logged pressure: 12; bar
